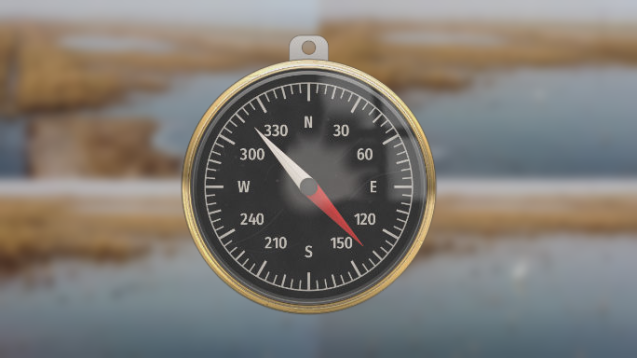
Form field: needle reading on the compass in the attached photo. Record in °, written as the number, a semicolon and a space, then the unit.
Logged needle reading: 137.5; °
